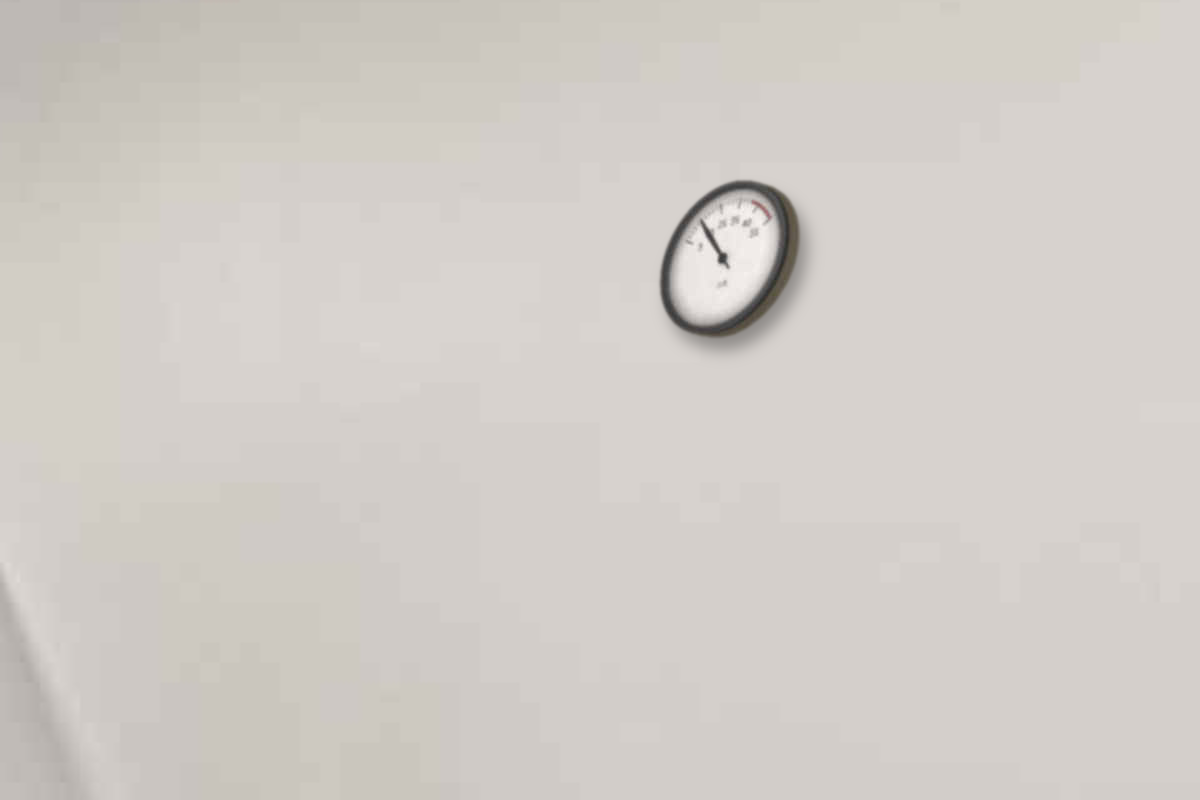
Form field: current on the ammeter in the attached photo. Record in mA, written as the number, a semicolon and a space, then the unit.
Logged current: 10; mA
